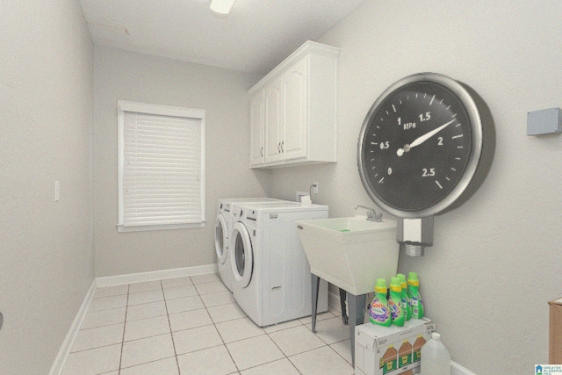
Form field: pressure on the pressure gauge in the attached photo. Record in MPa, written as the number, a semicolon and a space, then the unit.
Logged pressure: 1.85; MPa
